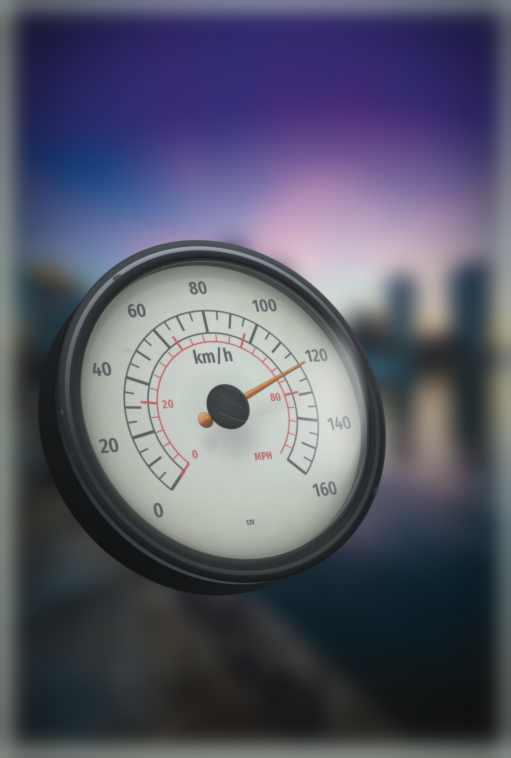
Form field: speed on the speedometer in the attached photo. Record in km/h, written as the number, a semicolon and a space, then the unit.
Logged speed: 120; km/h
